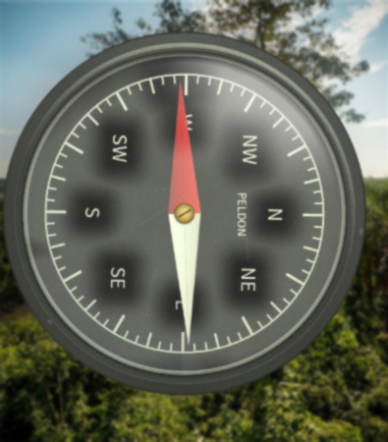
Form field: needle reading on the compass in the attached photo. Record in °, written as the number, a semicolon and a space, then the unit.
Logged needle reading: 267.5; °
